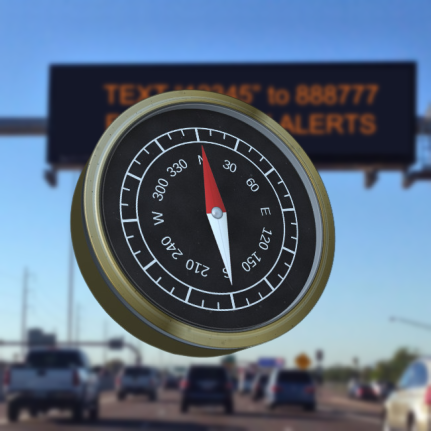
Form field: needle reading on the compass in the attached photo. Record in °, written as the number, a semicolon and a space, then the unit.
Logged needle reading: 0; °
